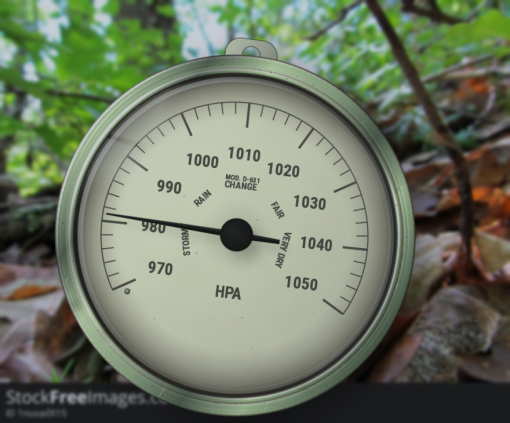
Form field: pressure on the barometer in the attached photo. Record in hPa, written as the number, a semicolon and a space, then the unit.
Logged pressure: 981; hPa
